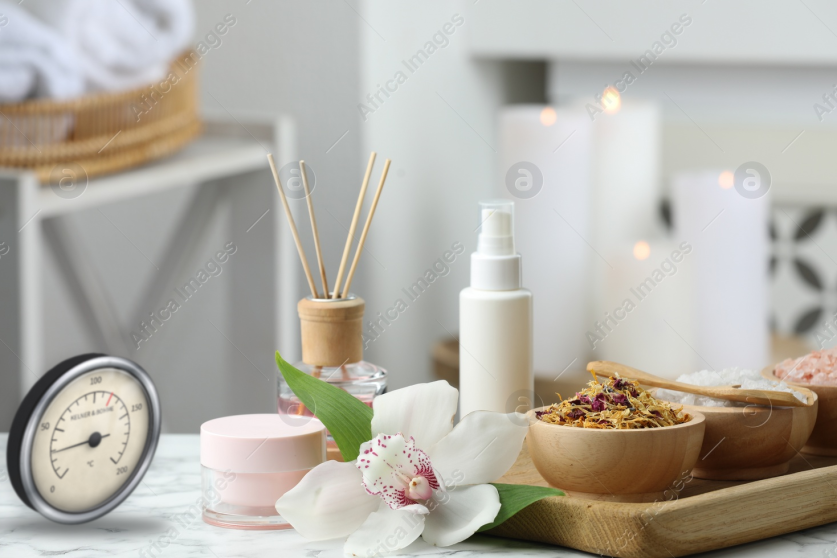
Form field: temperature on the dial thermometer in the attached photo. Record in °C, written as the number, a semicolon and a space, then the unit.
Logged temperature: 30; °C
